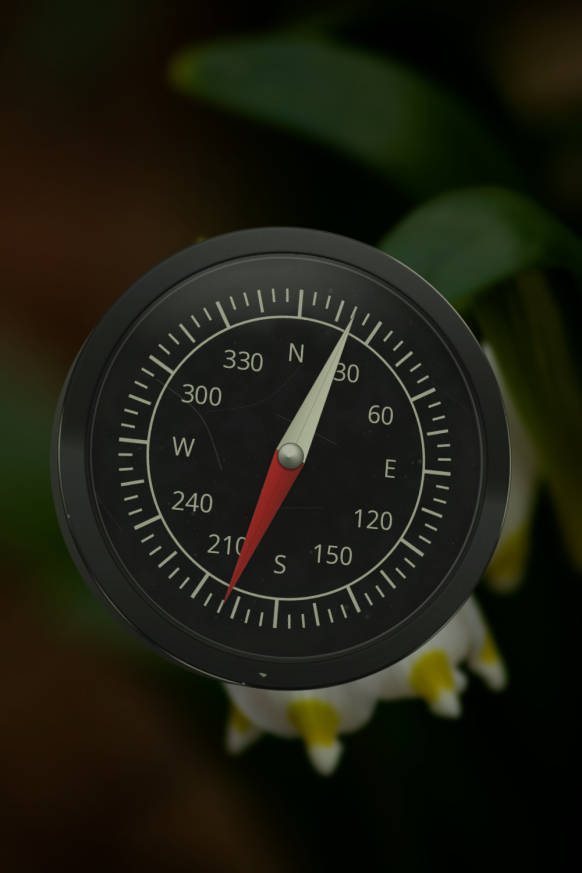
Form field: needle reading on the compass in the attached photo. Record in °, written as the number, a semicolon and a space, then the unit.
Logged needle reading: 200; °
